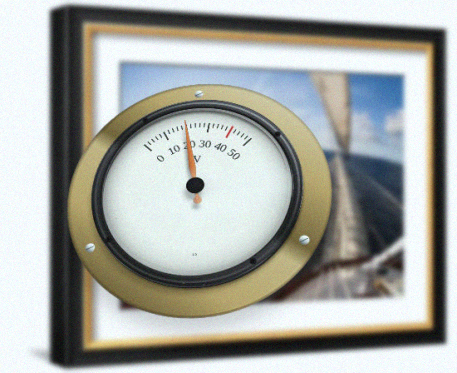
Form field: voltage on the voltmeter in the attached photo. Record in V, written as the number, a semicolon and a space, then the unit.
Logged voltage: 20; V
